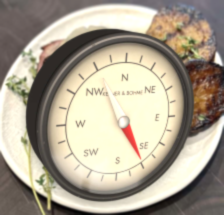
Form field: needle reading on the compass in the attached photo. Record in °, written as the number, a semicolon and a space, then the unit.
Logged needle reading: 150; °
